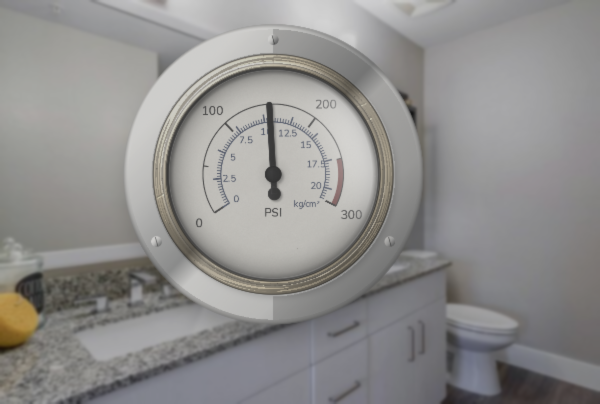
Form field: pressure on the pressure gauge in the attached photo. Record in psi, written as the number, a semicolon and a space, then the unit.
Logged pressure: 150; psi
